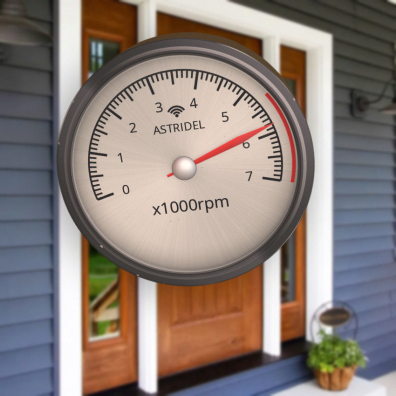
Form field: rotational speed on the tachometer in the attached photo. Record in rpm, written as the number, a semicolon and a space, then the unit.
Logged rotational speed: 5800; rpm
